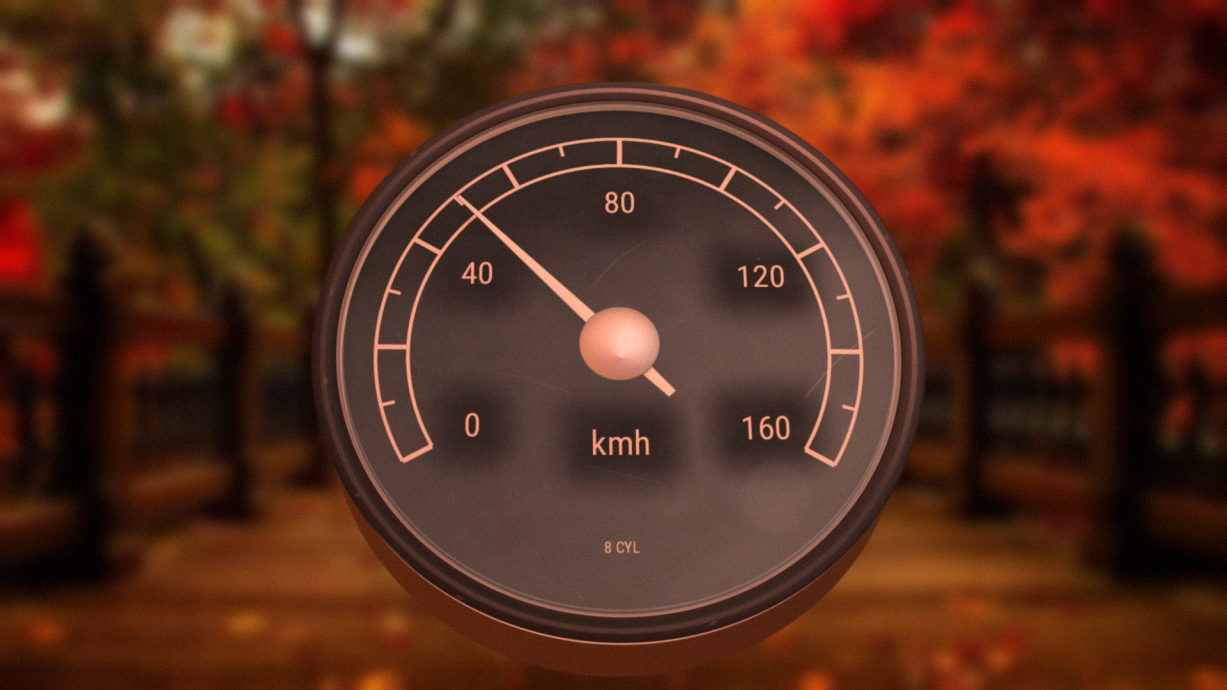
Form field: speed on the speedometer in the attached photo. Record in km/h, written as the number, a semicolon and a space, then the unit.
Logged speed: 50; km/h
